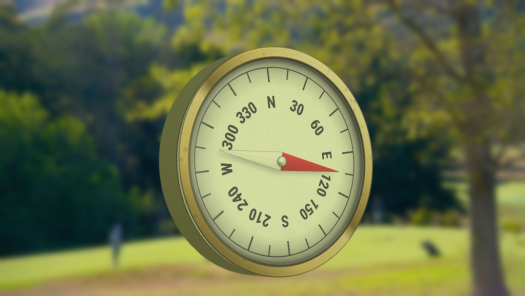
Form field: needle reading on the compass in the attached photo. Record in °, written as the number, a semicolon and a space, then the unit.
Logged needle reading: 105; °
